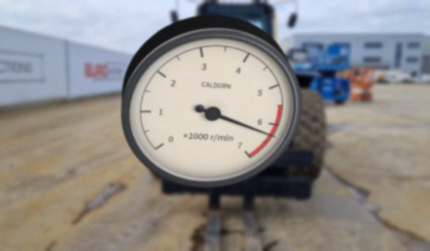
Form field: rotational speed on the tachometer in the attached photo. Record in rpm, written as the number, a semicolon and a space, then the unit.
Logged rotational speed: 6250; rpm
